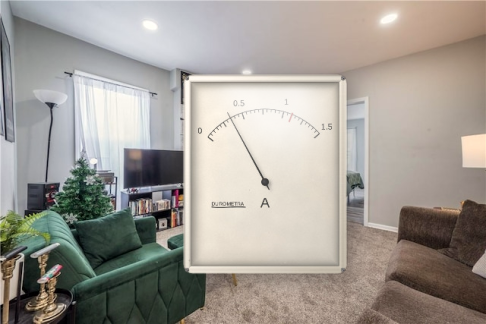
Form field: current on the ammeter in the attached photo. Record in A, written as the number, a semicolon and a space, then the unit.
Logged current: 0.35; A
